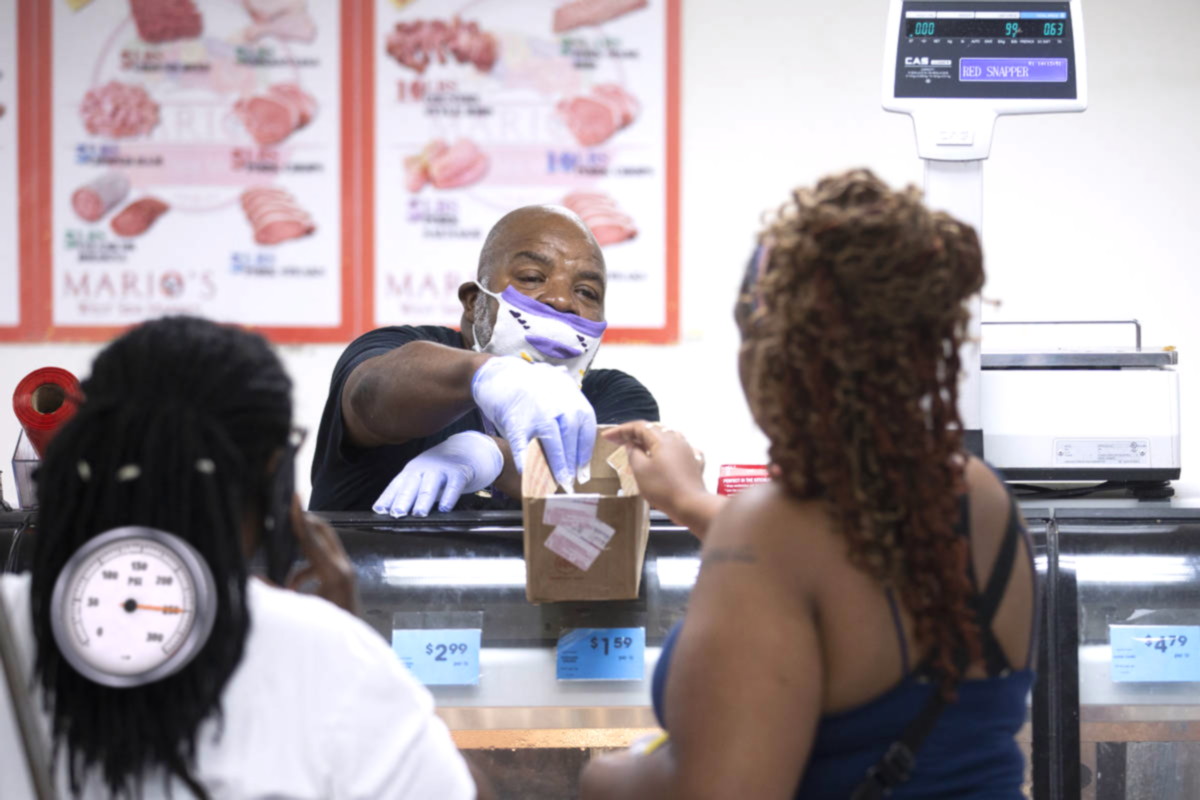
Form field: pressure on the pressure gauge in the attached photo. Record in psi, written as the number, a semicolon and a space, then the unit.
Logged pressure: 250; psi
